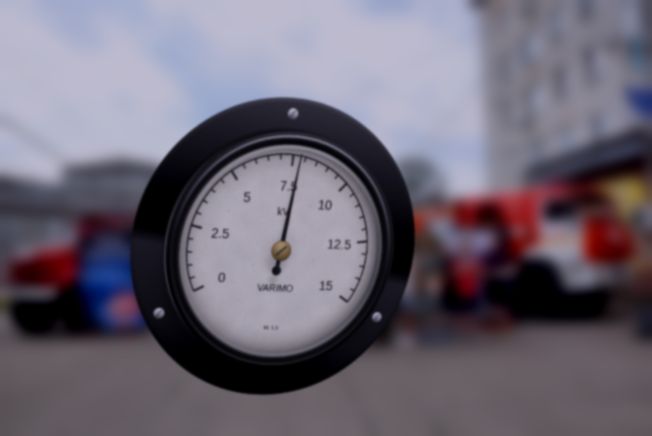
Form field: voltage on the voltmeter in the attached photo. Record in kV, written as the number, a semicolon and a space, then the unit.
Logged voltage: 7.75; kV
